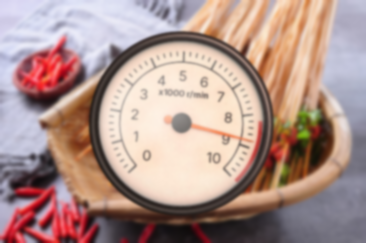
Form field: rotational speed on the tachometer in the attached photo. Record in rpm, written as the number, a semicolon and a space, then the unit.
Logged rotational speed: 8800; rpm
